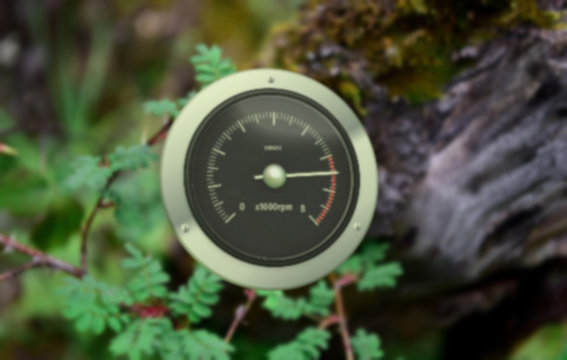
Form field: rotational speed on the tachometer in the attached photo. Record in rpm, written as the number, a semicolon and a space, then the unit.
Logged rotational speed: 6500; rpm
